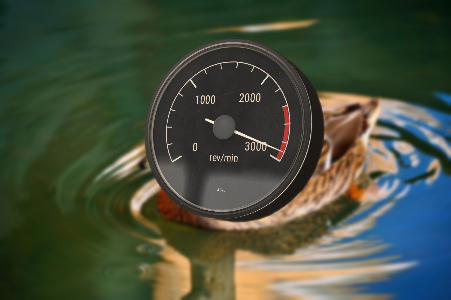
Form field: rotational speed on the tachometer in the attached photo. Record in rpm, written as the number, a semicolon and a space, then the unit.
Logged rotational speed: 2900; rpm
